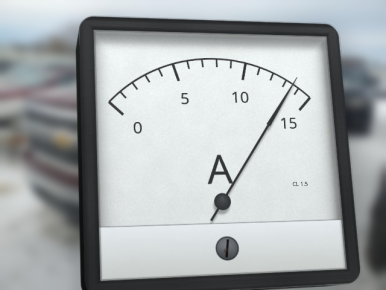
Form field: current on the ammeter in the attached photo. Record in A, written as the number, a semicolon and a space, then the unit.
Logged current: 13.5; A
